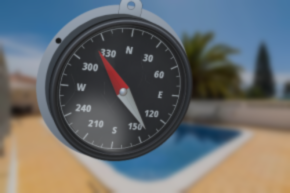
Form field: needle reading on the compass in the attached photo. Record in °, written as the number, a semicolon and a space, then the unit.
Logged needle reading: 320; °
